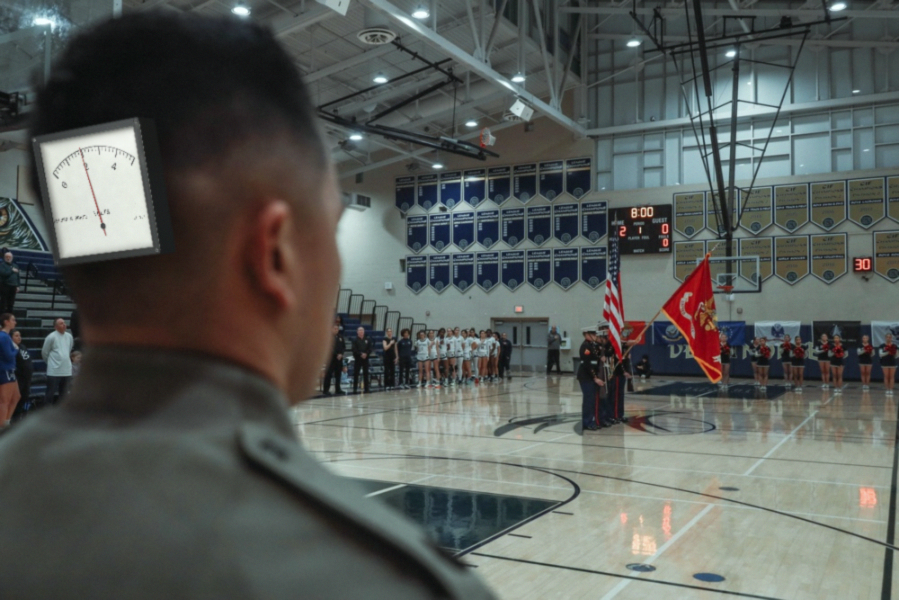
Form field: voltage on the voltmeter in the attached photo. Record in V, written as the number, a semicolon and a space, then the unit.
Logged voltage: 2; V
